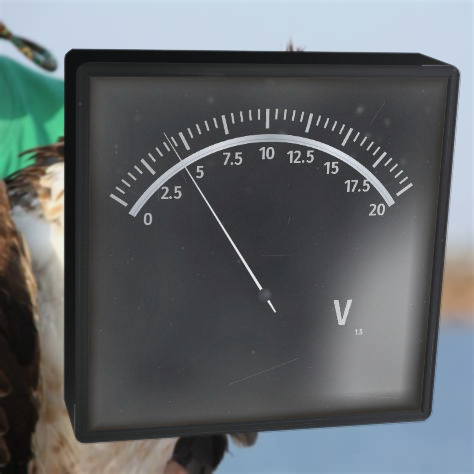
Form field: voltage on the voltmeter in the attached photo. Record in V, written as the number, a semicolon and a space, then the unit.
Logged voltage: 4.25; V
